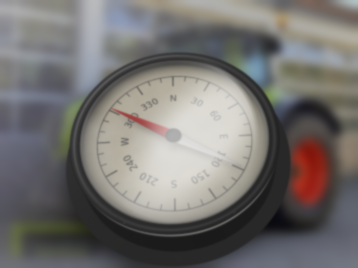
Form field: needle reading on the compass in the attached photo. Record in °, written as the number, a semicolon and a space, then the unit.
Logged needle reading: 300; °
